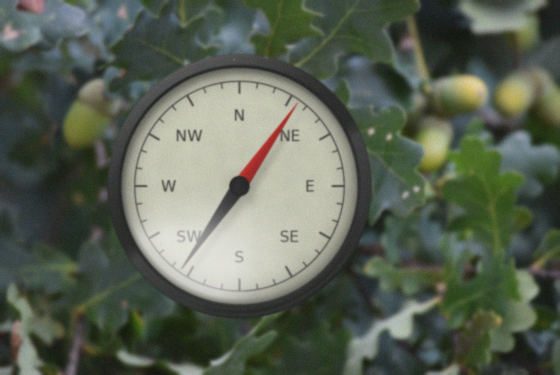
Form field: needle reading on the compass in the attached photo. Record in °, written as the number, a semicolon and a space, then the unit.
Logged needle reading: 35; °
